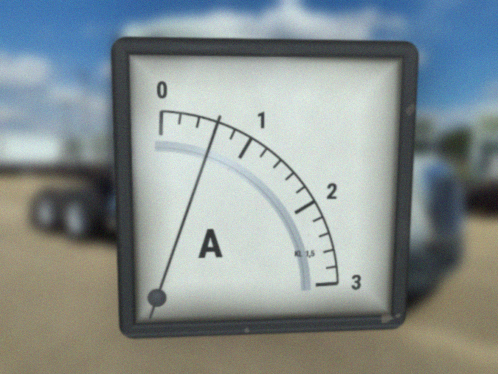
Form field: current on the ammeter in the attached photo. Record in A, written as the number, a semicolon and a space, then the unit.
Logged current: 0.6; A
